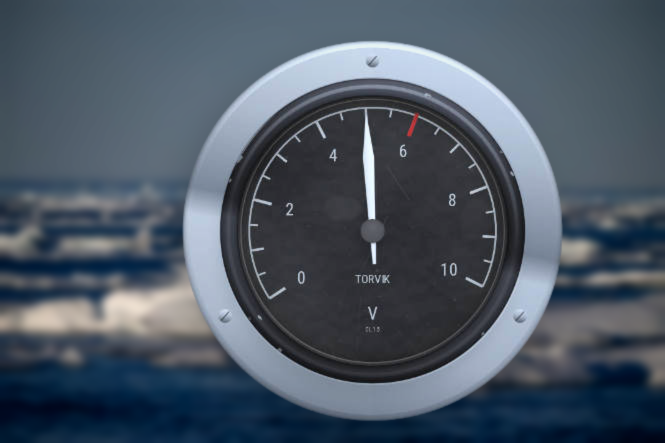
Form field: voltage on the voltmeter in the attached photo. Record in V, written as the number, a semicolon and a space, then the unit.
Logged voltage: 5; V
